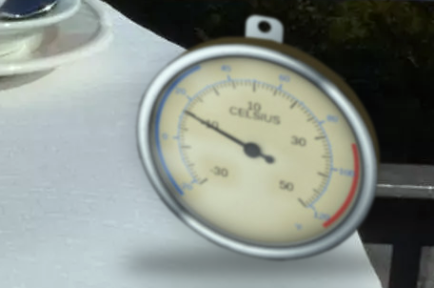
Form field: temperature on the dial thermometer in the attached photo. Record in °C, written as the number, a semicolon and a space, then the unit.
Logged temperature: -10; °C
